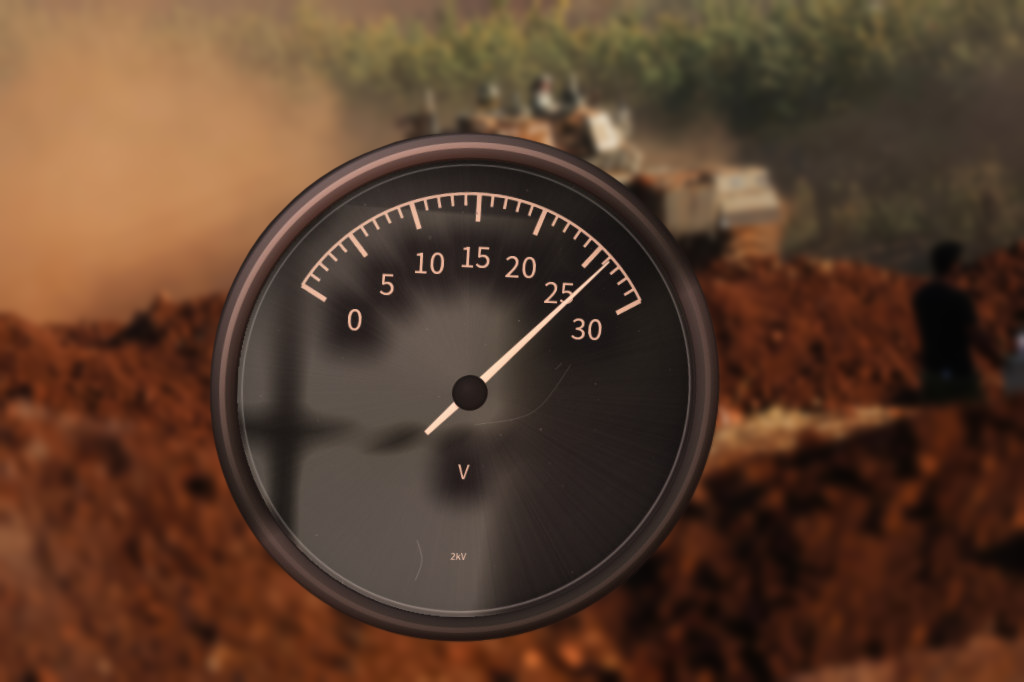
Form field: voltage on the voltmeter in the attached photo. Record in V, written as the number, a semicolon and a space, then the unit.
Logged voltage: 26; V
